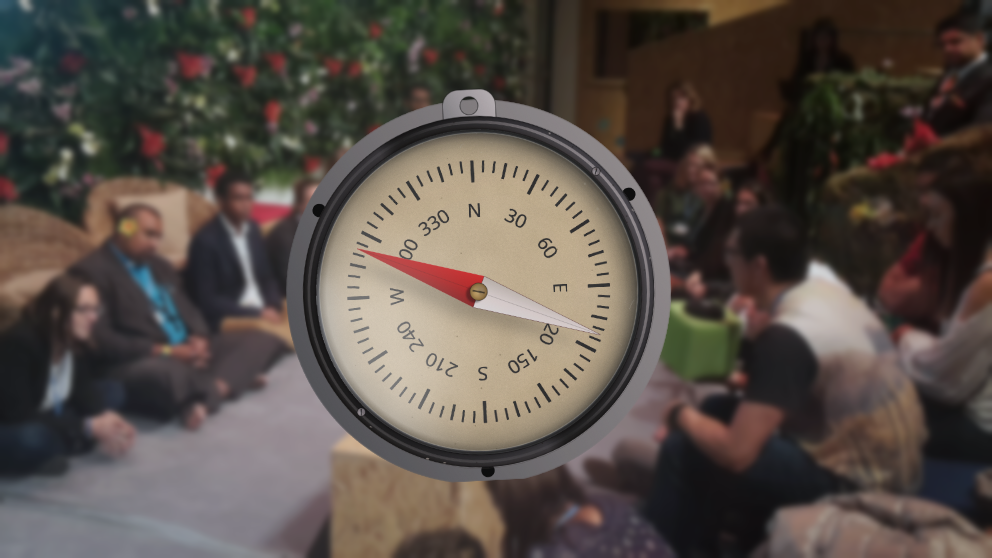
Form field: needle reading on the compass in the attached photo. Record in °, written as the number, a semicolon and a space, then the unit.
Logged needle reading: 292.5; °
